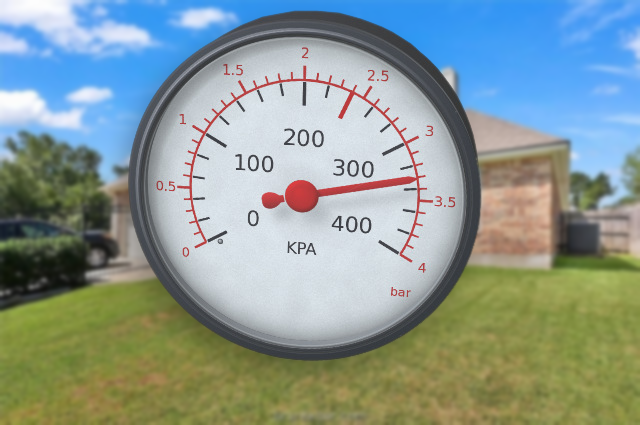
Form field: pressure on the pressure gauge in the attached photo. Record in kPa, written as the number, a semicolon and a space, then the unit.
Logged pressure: 330; kPa
